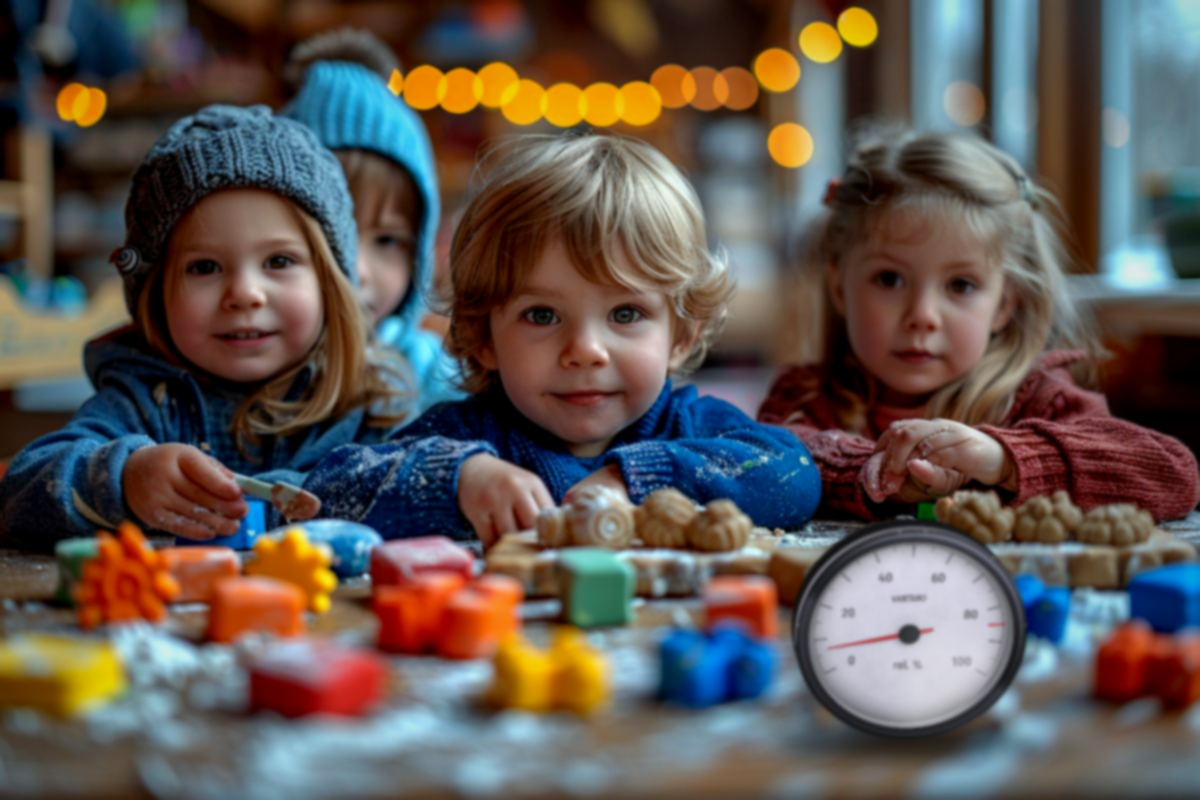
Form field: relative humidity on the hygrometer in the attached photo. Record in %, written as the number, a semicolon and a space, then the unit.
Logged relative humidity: 7.5; %
